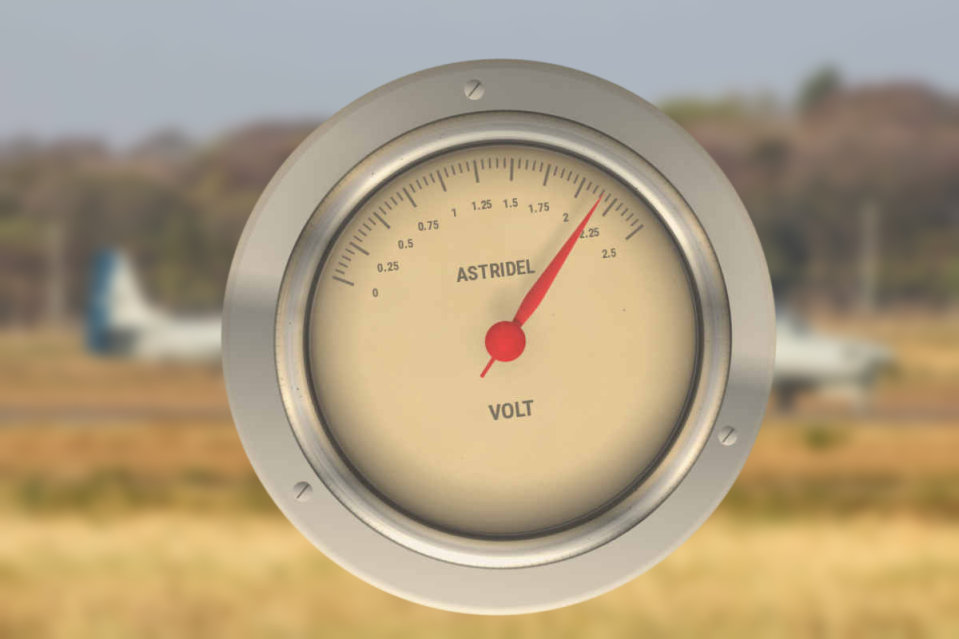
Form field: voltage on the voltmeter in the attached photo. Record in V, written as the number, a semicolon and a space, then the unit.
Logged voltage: 2.15; V
